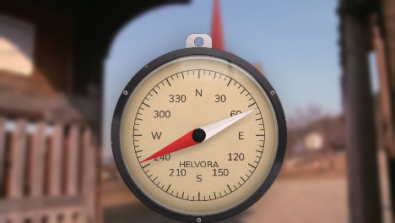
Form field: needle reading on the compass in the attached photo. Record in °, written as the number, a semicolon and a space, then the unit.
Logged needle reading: 245; °
